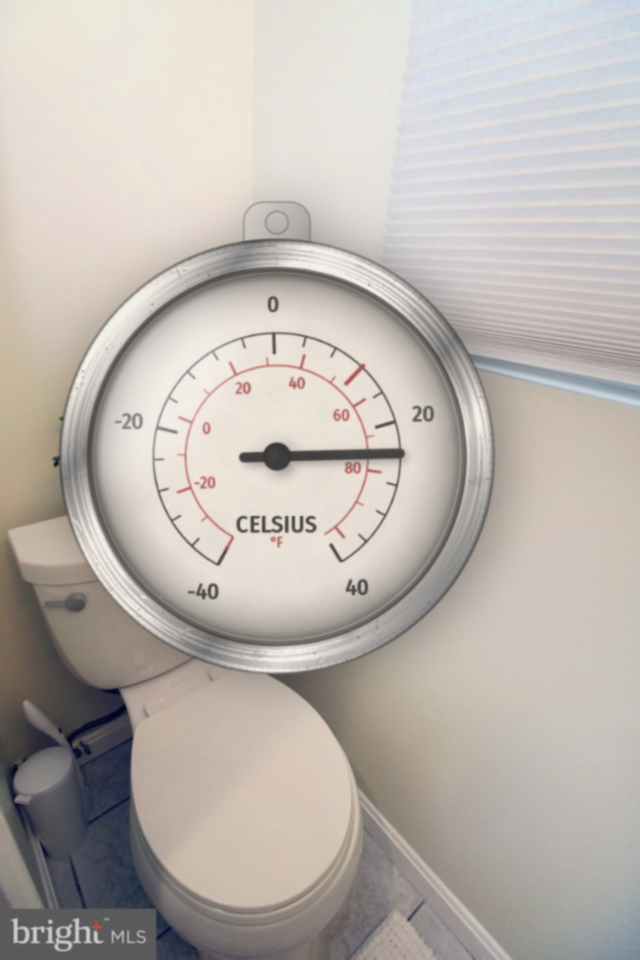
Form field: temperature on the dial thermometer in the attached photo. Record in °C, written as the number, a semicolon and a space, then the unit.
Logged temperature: 24; °C
